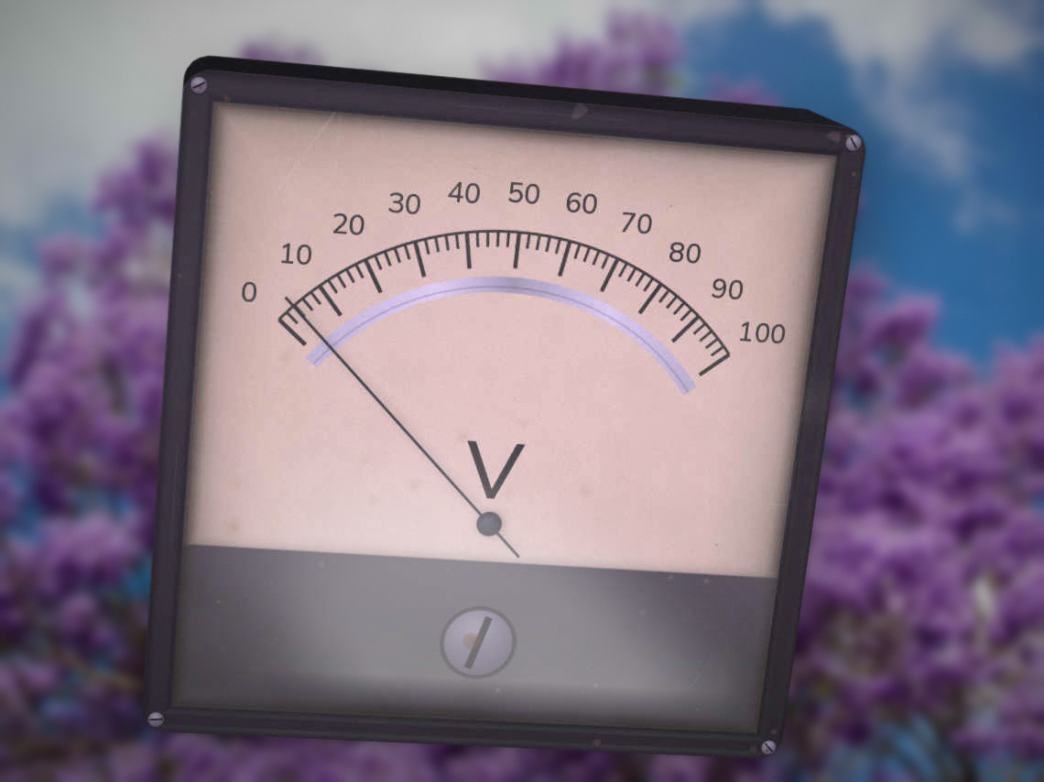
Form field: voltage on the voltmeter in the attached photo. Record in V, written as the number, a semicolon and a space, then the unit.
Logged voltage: 4; V
